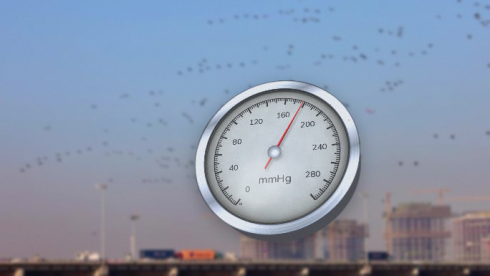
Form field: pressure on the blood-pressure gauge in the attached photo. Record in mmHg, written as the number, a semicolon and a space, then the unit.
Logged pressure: 180; mmHg
